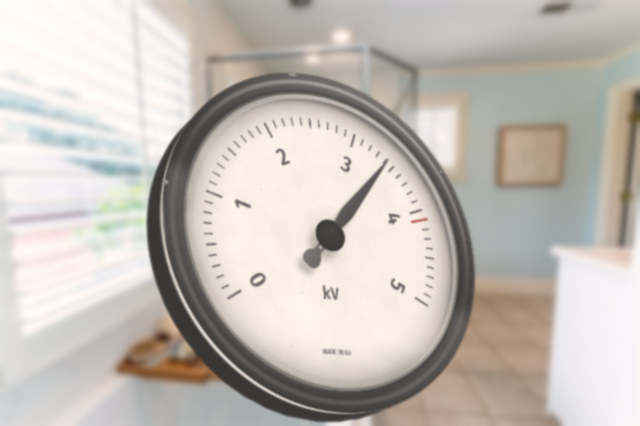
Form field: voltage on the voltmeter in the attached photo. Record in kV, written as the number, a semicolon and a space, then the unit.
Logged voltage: 3.4; kV
